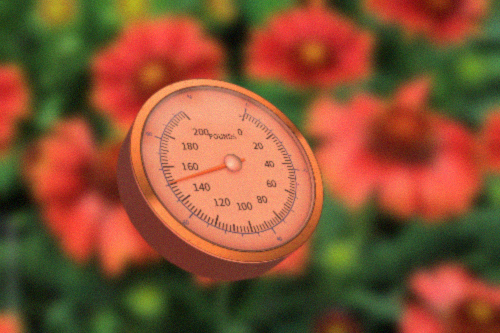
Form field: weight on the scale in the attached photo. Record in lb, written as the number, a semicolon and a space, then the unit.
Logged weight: 150; lb
